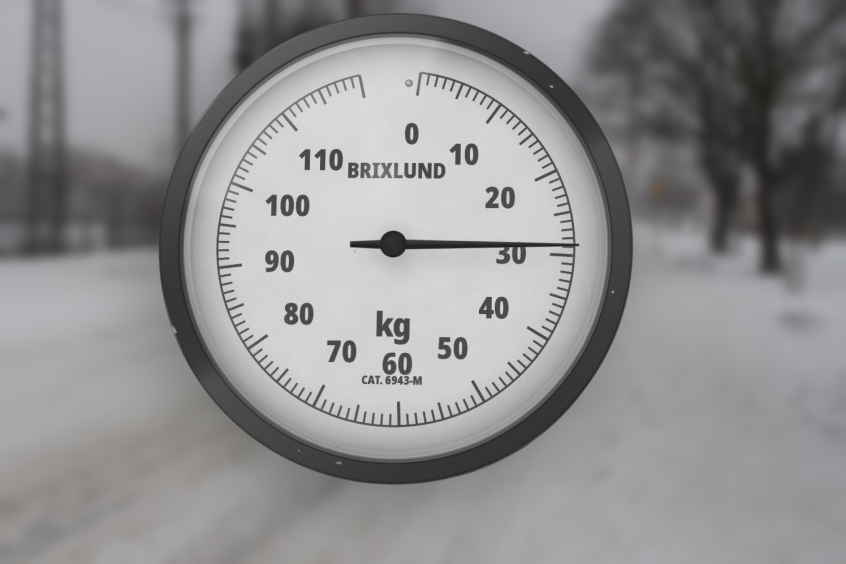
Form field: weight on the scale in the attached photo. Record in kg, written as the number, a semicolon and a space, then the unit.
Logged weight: 29; kg
